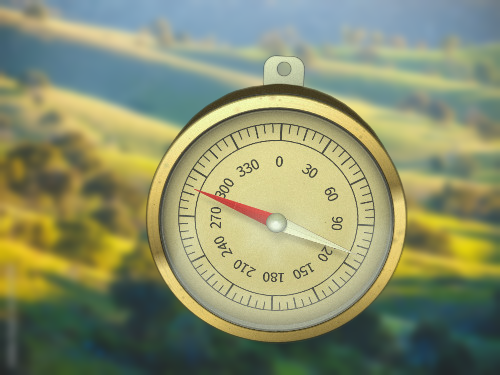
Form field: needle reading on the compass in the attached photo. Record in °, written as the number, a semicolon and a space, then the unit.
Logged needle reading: 290; °
